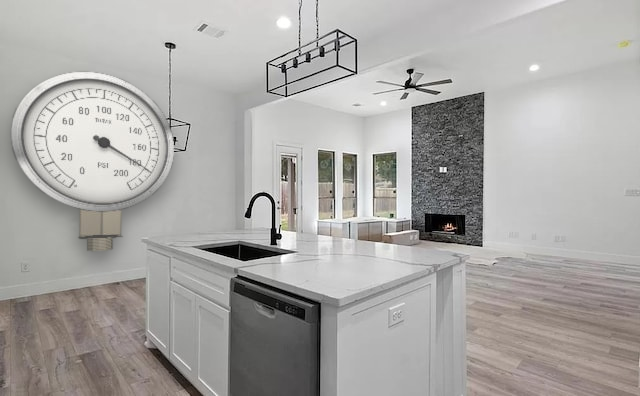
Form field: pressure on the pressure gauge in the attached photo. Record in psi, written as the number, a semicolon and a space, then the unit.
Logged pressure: 180; psi
